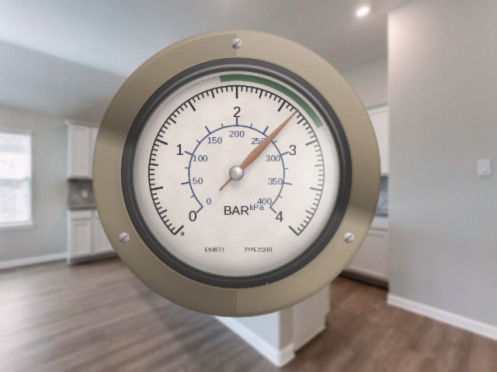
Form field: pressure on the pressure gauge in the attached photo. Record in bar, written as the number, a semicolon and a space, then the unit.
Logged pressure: 2.65; bar
